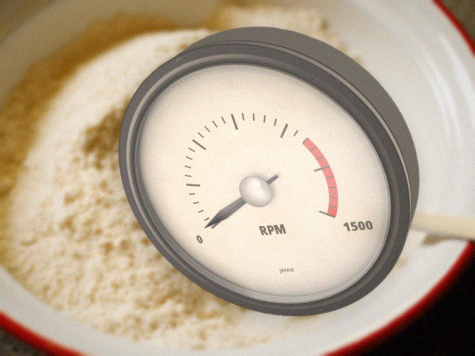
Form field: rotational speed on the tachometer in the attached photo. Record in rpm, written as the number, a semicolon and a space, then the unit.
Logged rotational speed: 25; rpm
